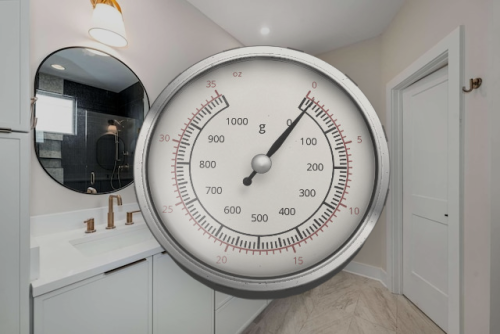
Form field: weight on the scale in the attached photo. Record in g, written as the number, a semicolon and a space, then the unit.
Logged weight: 20; g
